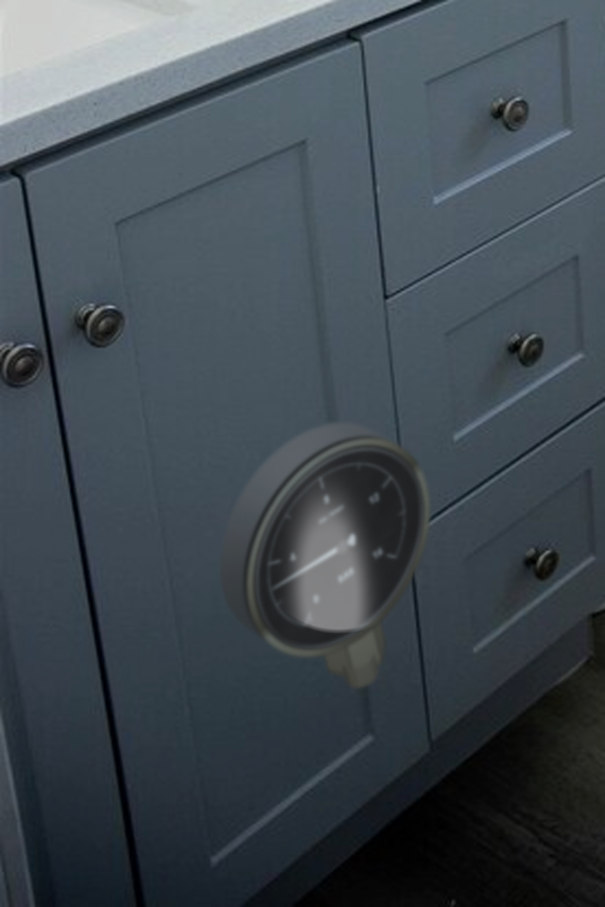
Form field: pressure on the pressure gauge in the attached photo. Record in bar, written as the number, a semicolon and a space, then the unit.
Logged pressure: 3; bar
